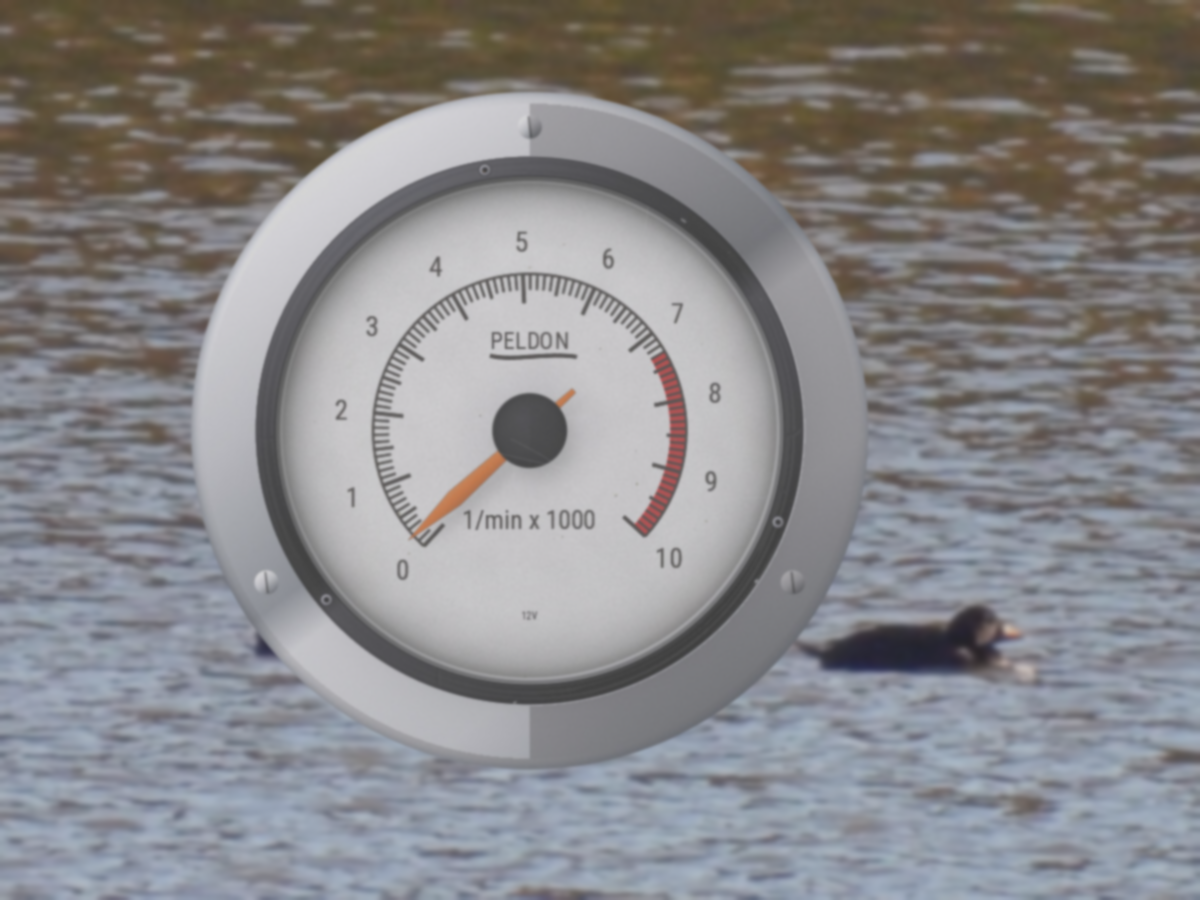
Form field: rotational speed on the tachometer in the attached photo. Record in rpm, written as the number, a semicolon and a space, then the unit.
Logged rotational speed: 200; rpm
